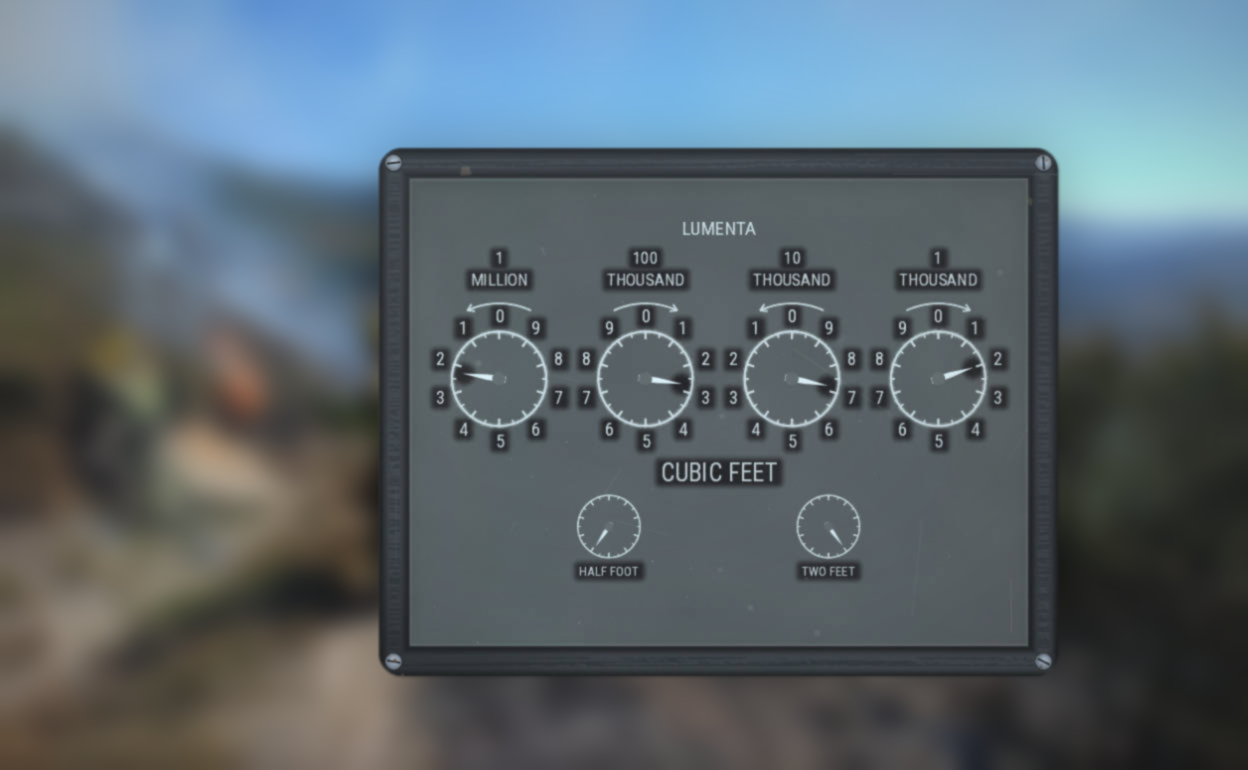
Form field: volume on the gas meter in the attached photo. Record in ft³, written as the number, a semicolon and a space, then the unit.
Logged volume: 227200; ft³
